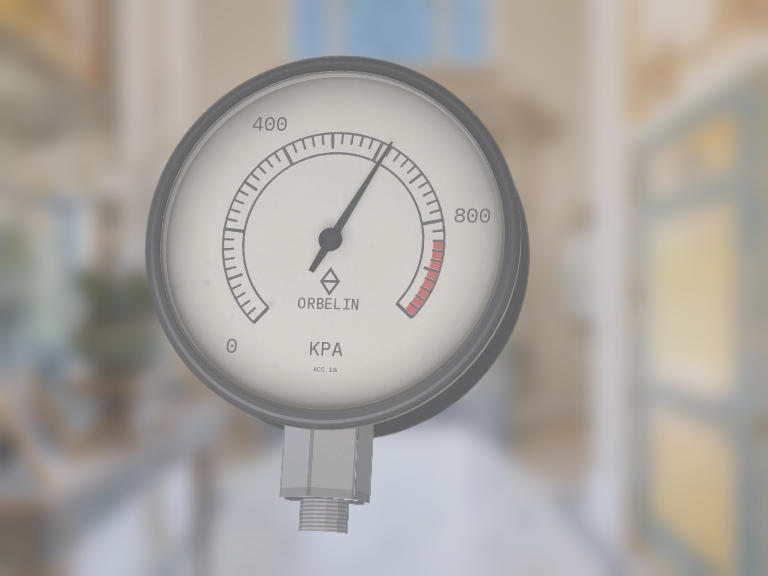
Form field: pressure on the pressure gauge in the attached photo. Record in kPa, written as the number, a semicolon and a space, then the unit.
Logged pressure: 620; kPa
